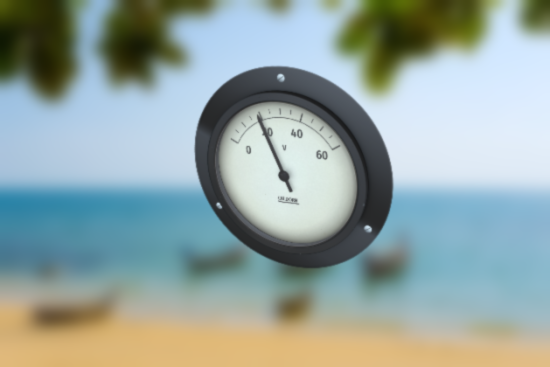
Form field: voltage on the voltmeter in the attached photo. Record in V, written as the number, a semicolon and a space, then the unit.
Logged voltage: 20; V
